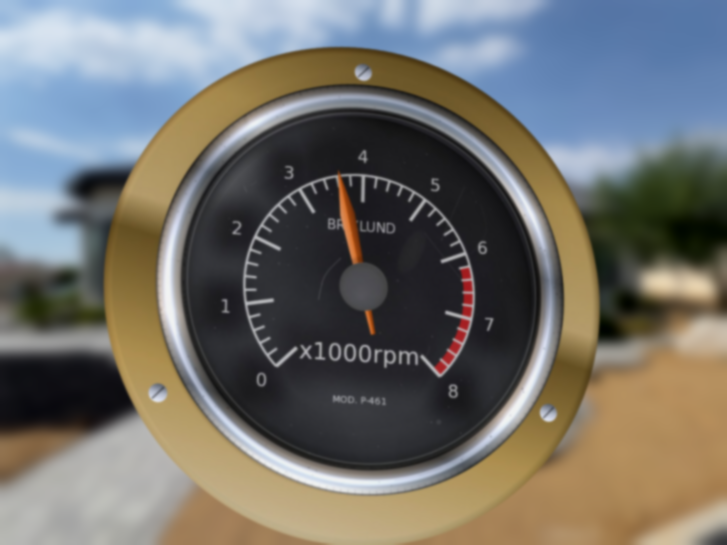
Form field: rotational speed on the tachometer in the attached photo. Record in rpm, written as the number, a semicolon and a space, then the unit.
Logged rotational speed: 3600; rpm
